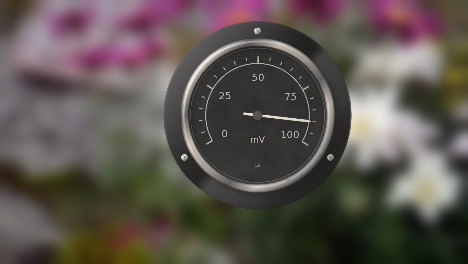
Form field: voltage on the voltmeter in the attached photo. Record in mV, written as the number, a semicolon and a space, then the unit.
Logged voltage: 90; mV
